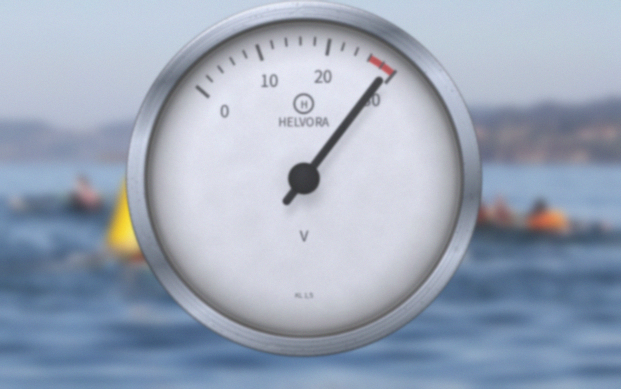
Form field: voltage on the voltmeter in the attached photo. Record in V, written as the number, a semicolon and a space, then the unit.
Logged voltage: 29; V
